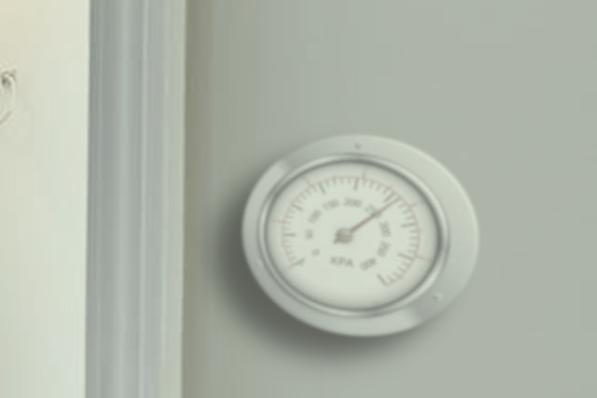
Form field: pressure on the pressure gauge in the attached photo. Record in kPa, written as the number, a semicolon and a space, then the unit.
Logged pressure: 260; kPa
